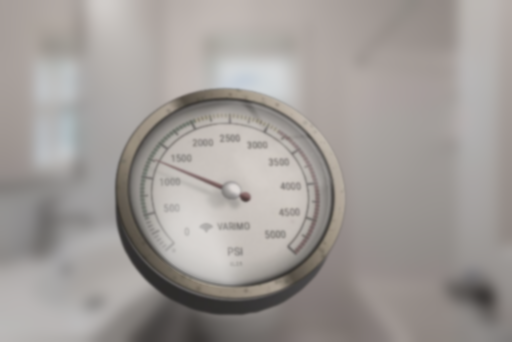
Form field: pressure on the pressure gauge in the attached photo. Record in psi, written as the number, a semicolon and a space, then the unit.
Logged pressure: 1250; psi
